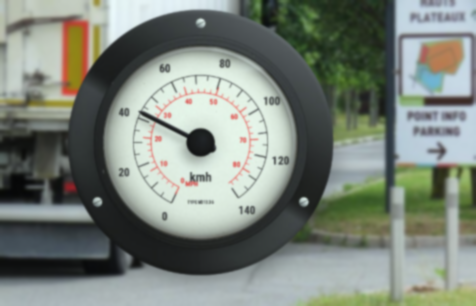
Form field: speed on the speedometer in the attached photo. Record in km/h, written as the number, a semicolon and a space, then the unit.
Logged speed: 42.5; km/h
